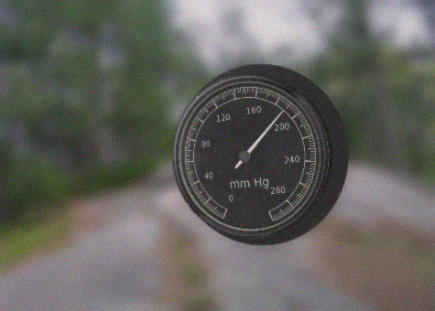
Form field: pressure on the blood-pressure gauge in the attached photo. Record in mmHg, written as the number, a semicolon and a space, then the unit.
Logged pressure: 190; mmHg
